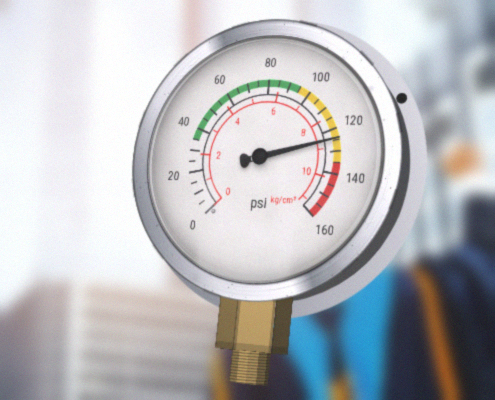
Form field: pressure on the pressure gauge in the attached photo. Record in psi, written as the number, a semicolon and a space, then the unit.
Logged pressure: 125; psi
